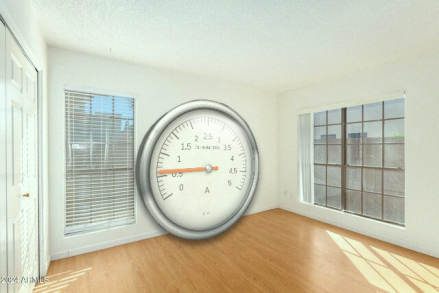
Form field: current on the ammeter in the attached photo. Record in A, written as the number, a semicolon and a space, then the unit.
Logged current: 0.6; A
